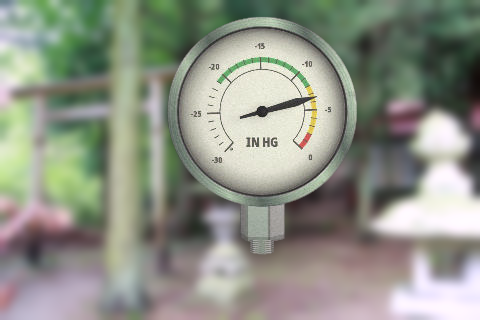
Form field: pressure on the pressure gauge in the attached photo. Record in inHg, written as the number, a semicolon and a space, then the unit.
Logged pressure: -6.5; inHg
